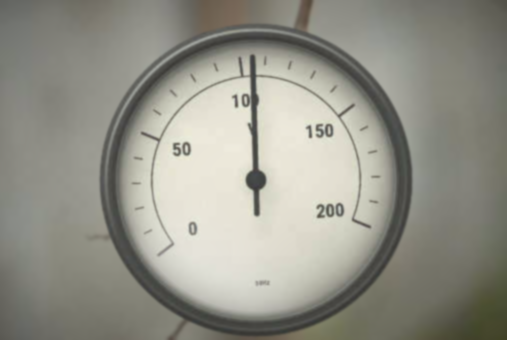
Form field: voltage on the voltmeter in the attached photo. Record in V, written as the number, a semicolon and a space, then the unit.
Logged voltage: 105; V
